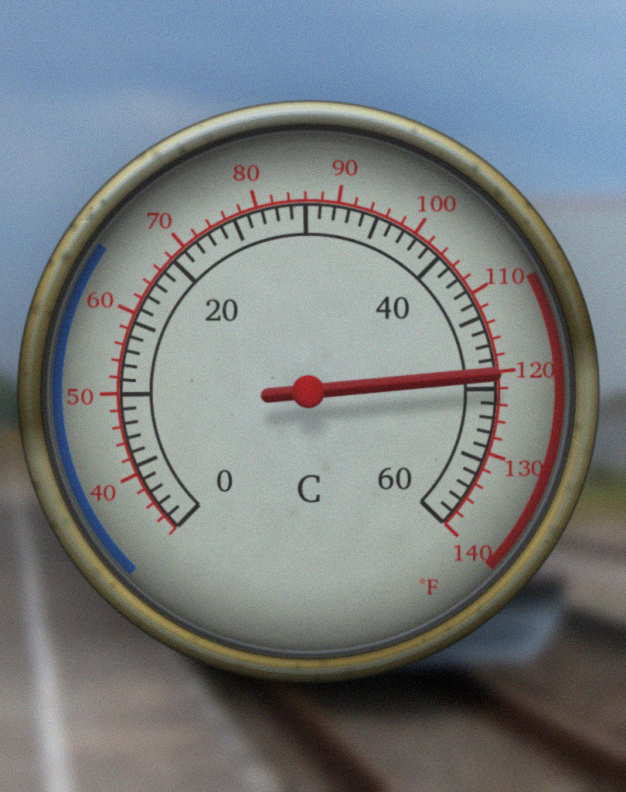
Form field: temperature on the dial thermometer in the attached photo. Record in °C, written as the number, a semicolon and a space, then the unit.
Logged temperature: 49; °C
